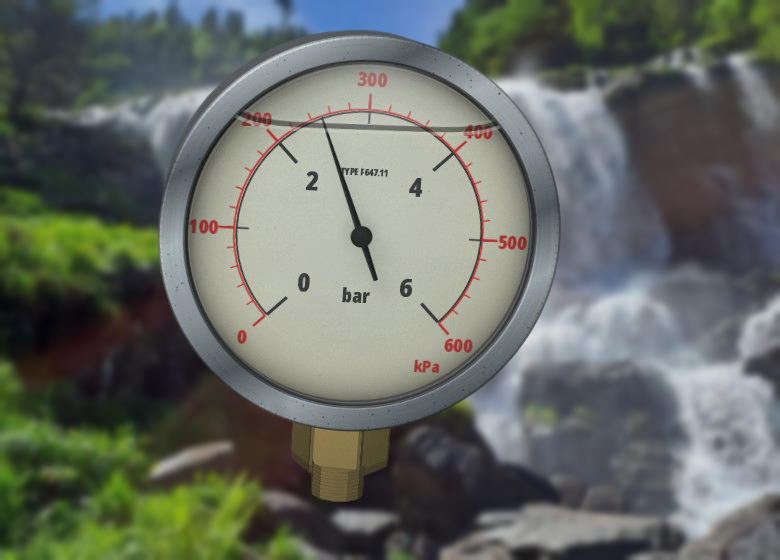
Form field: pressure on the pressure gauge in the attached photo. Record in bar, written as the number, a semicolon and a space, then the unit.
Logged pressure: 2.5; bar
